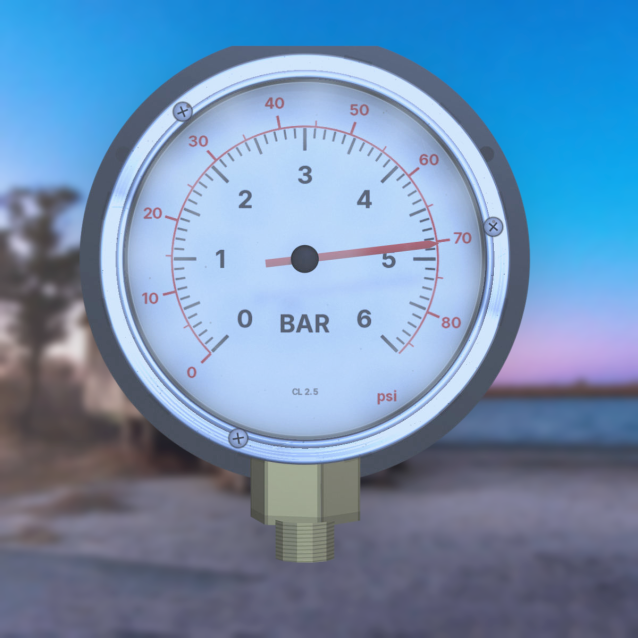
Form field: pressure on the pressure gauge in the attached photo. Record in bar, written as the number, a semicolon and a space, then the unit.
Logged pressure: 4.85; bar
